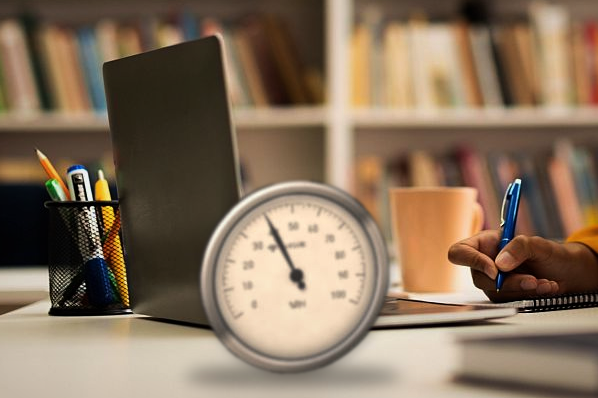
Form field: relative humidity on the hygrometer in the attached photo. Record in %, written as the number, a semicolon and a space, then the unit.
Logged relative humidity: 40; %
